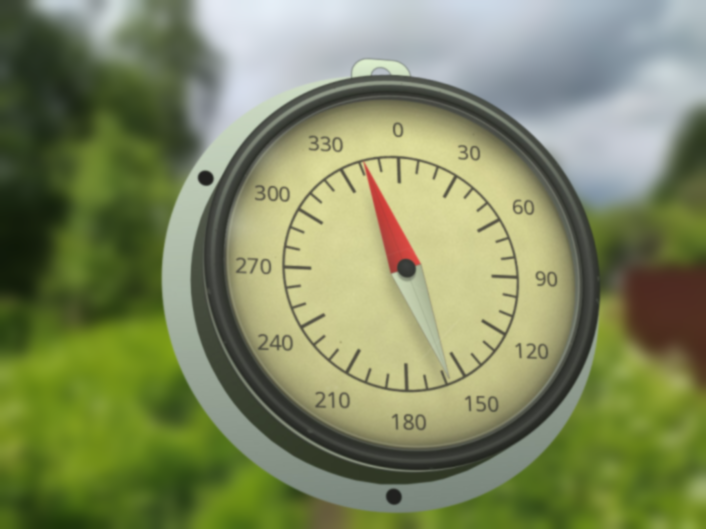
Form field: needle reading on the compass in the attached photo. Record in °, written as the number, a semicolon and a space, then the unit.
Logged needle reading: 340; °
